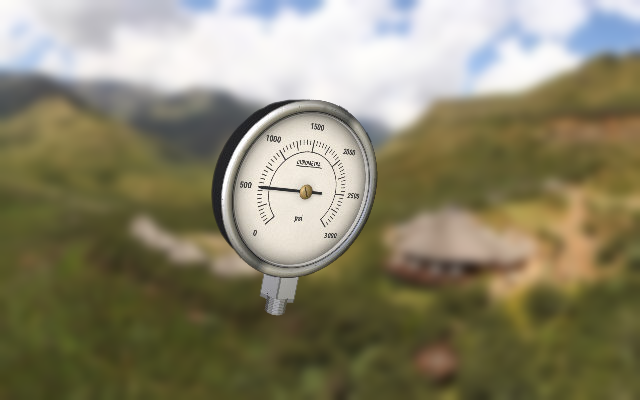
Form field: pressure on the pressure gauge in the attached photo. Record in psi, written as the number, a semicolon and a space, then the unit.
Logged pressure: 500; psi
